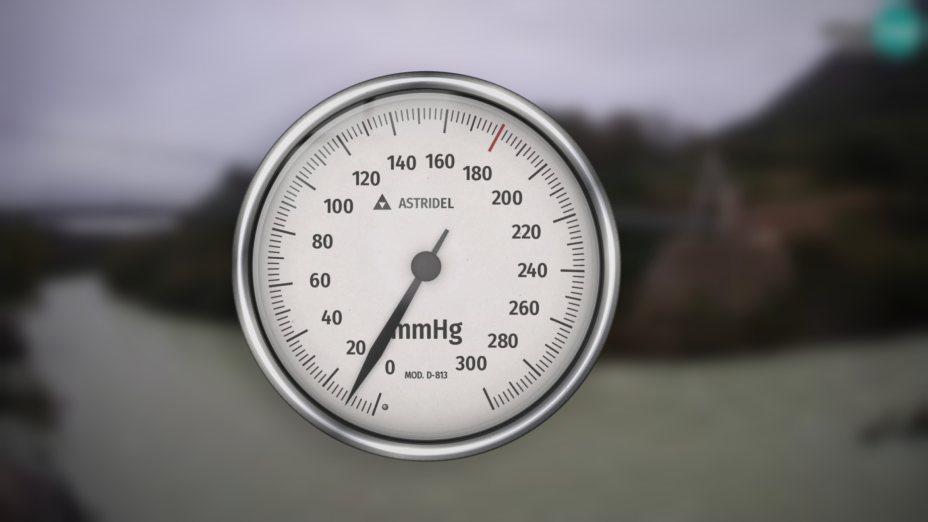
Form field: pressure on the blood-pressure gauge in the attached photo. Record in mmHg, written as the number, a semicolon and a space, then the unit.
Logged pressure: 10; mmHg
